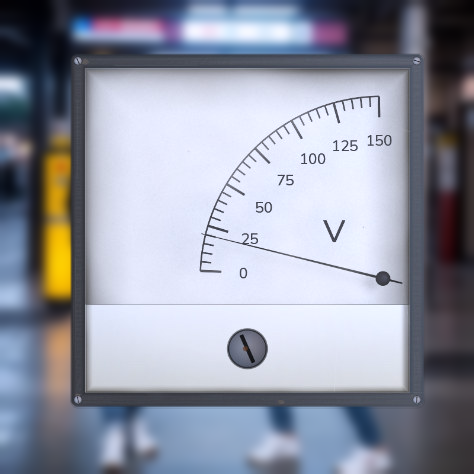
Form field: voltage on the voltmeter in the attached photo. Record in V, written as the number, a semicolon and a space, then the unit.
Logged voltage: 20; V
